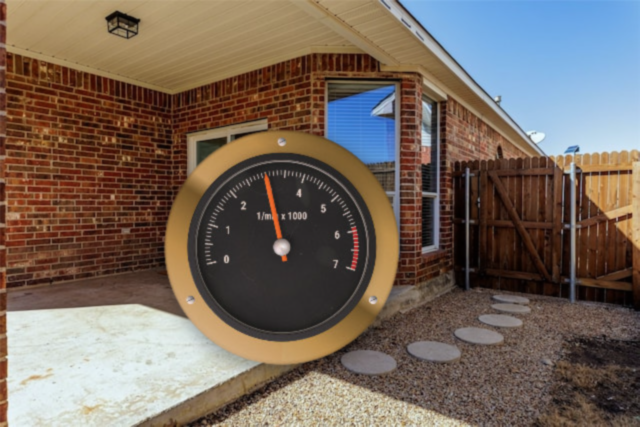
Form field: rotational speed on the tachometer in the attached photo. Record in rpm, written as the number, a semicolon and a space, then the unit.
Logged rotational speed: 3000; rpm
